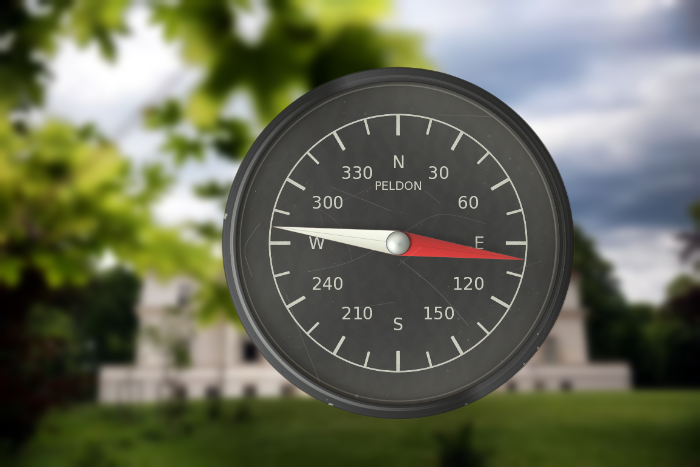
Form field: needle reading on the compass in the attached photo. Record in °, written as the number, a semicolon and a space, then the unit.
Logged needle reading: 97.5; °
